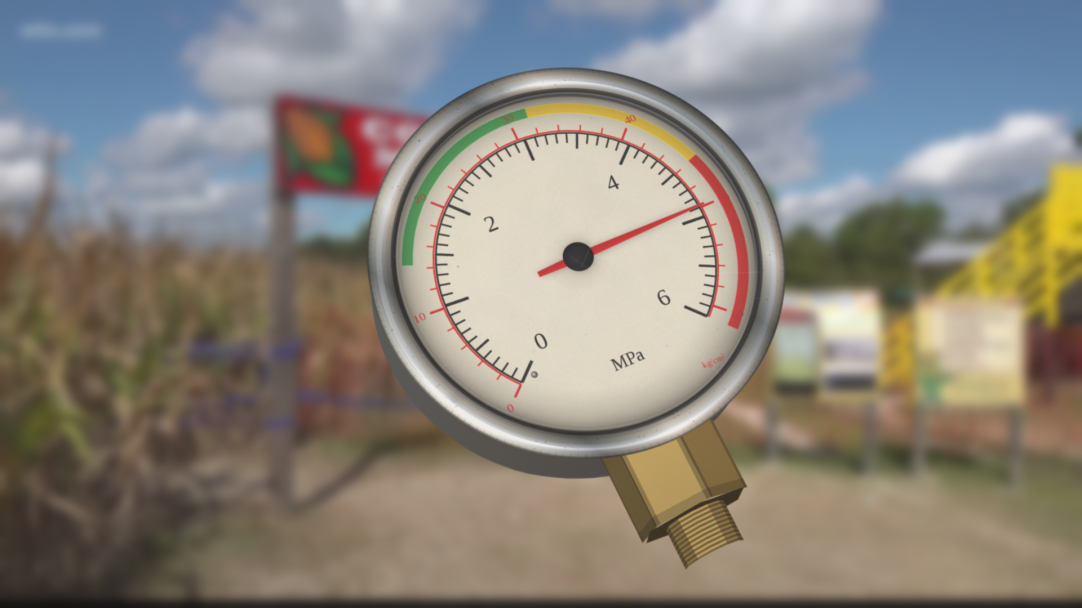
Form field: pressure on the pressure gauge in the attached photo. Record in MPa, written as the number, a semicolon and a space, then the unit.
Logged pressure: 4.9; MPa
